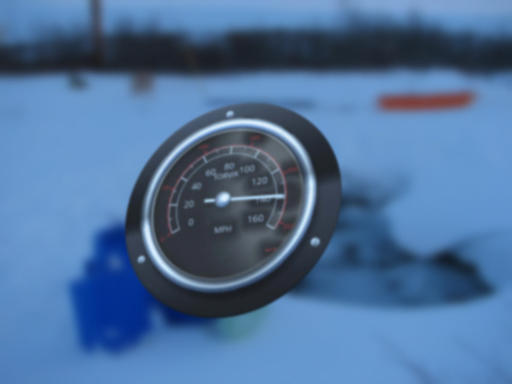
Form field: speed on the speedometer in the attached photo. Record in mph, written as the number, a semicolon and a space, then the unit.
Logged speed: 140; mph
